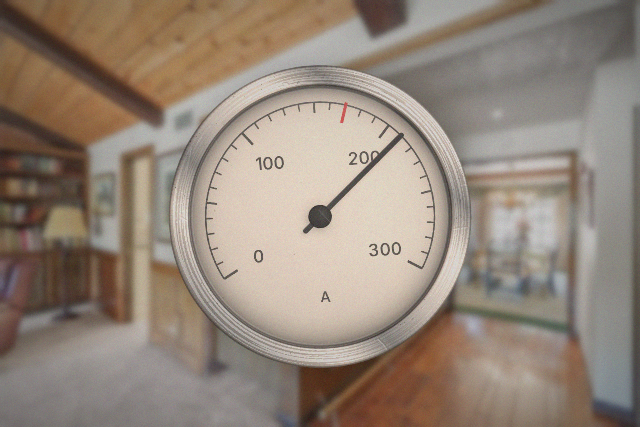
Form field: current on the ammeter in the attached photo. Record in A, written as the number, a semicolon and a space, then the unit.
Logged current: 210; A
